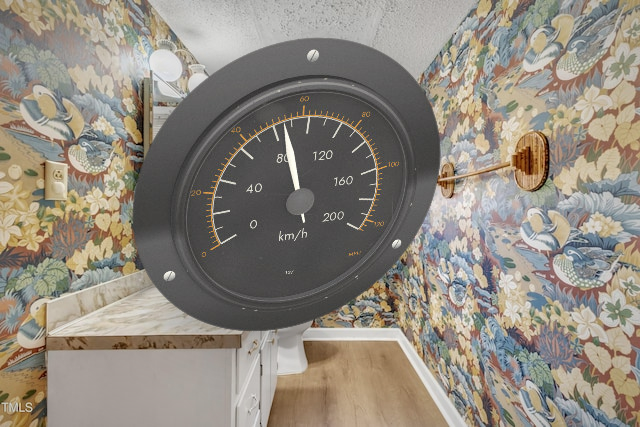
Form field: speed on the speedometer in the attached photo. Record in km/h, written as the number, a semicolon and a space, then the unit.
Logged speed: 85; km/h
